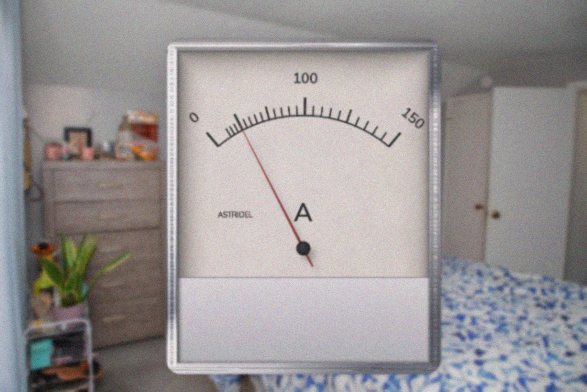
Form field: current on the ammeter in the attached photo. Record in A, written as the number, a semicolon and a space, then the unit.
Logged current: 50; A
